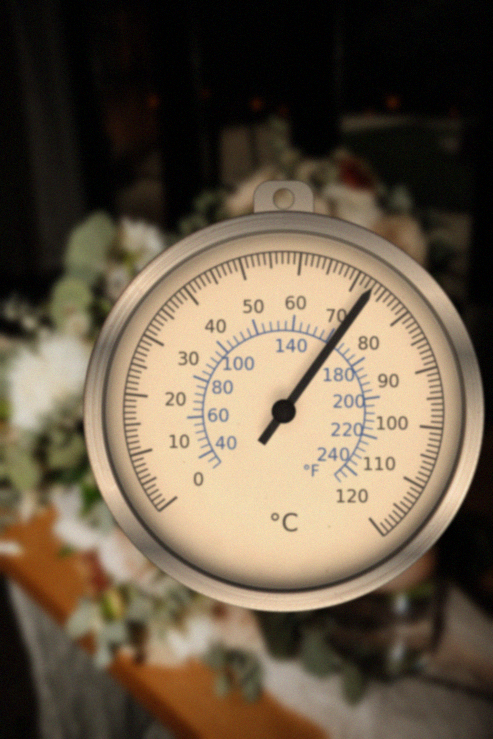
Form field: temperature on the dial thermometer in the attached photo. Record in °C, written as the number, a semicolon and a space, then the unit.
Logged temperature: 73; °C
